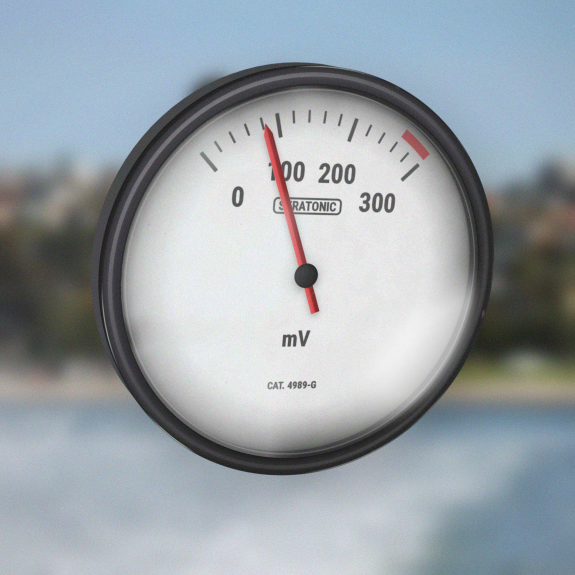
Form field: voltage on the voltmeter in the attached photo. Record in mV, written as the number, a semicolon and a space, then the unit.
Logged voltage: 80; mV
